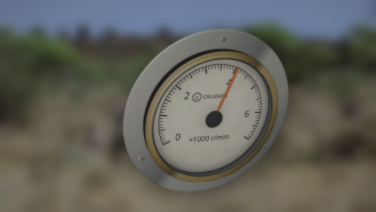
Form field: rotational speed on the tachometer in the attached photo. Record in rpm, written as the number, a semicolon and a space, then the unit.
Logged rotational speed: 4000; rpm
